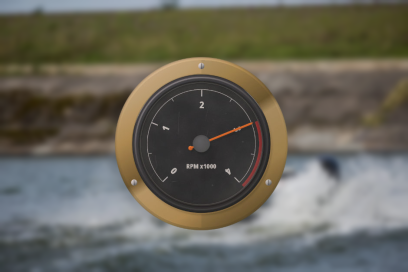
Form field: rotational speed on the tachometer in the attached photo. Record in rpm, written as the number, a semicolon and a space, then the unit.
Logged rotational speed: 3000; rpm
